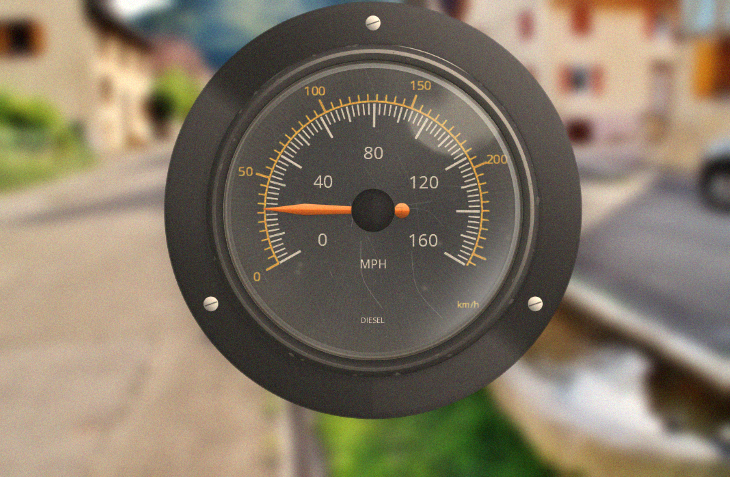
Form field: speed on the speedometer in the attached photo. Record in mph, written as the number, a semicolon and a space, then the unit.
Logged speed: 20; mph
